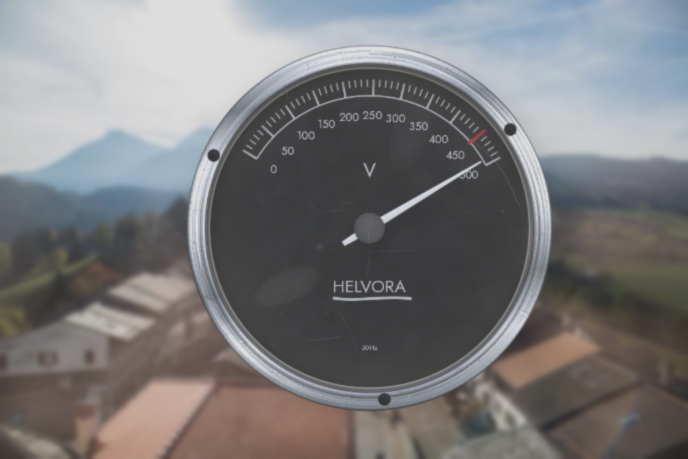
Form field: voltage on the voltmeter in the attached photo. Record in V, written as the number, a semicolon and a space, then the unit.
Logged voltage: 490; V
